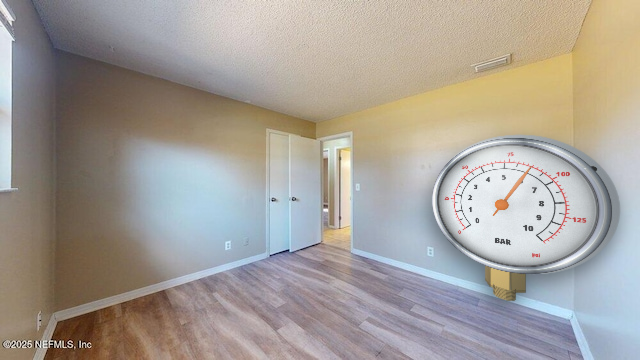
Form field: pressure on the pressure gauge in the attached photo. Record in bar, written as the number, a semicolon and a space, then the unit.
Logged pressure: 6; bar
